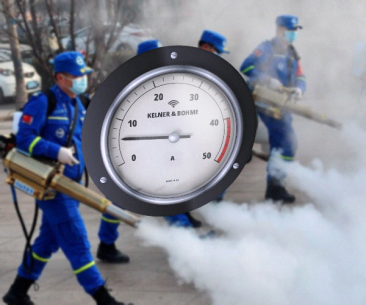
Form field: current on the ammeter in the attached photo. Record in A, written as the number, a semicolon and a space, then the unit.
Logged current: 6; A
